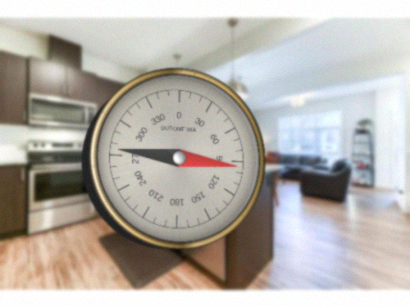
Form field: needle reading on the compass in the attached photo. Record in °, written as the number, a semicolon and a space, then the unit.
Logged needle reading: 95; °
